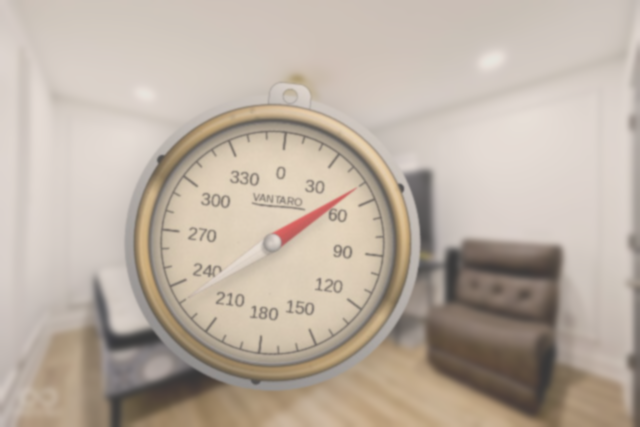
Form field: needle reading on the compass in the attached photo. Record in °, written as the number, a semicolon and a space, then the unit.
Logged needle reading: 50; °
